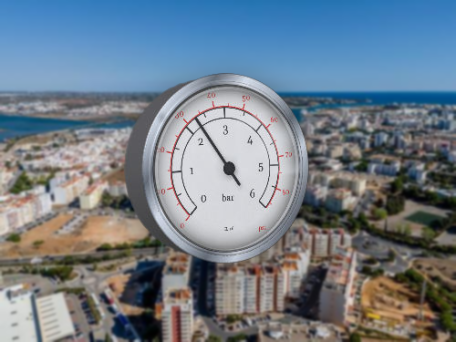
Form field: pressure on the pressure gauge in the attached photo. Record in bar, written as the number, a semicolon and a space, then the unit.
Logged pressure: 2.25; bar
